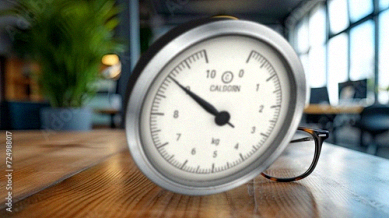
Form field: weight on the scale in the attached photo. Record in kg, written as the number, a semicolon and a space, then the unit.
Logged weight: 9; kg
